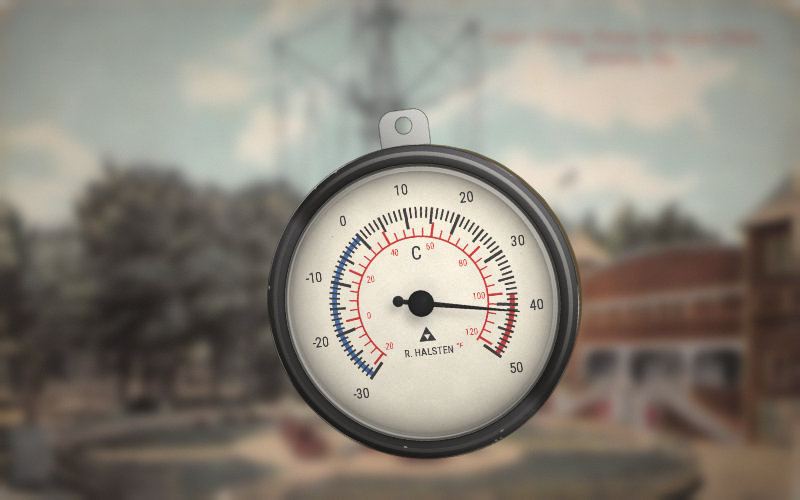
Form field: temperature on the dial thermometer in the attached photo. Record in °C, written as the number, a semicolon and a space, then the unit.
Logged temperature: 41; °C
